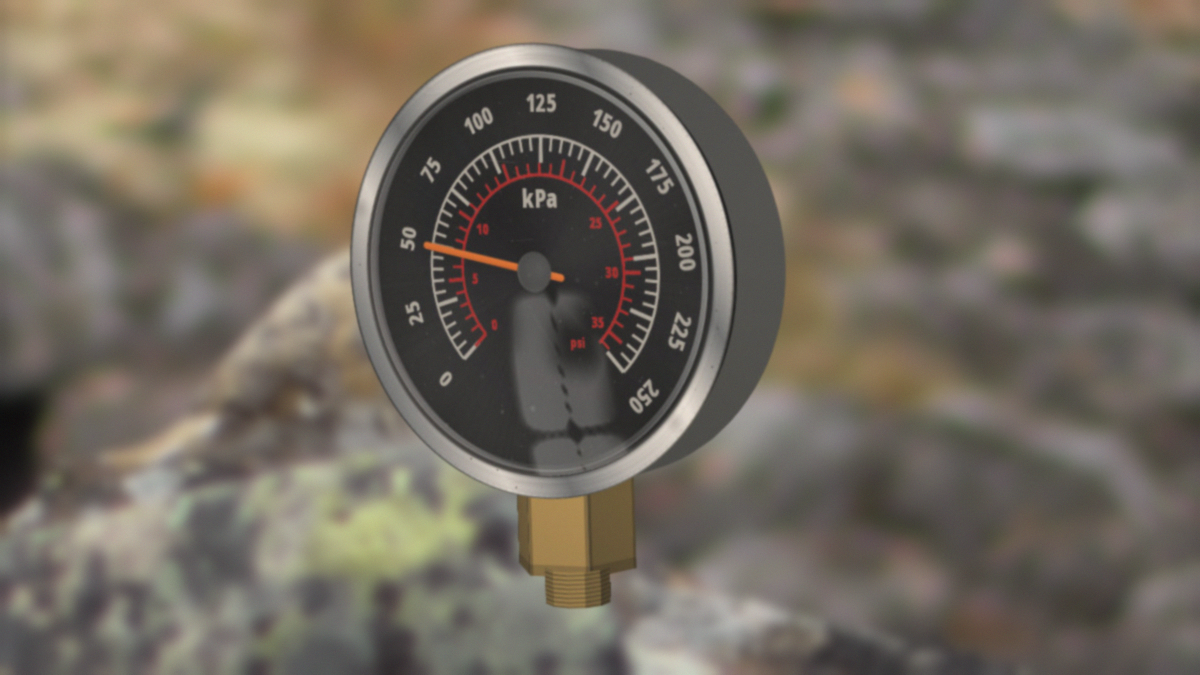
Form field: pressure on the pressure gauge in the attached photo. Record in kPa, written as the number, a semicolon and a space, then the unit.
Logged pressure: 50; kPa
